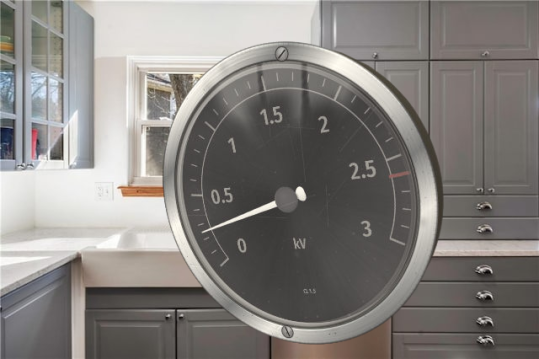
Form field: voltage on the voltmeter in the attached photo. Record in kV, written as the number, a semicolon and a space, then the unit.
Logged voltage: 0.25; kV
